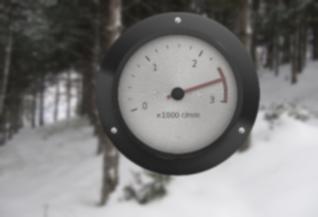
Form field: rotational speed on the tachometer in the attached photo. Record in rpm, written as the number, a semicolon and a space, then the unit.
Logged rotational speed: 2600; rpm
